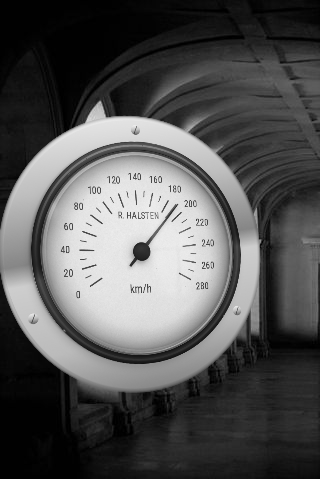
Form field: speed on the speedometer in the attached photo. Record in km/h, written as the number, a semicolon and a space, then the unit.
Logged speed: 190; km/h
